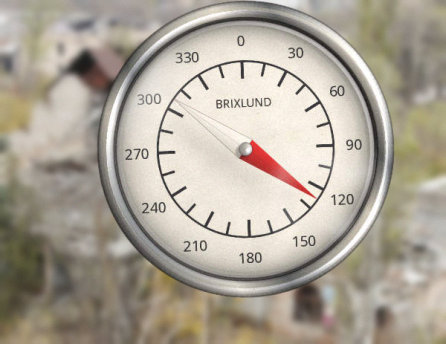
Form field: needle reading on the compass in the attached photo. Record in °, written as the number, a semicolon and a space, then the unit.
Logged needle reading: 127.5; °
